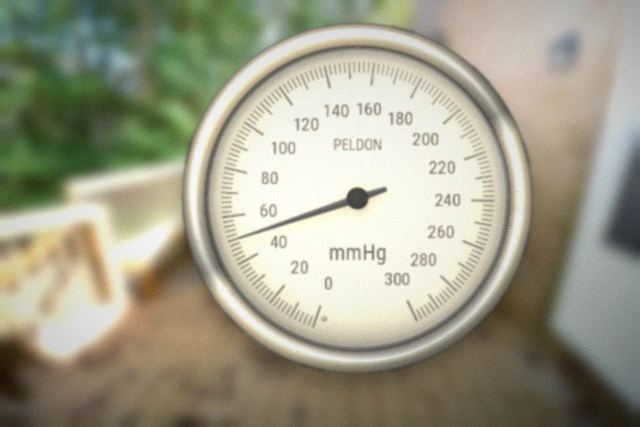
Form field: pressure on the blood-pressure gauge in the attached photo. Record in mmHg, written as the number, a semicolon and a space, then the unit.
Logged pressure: 50; mmHg
